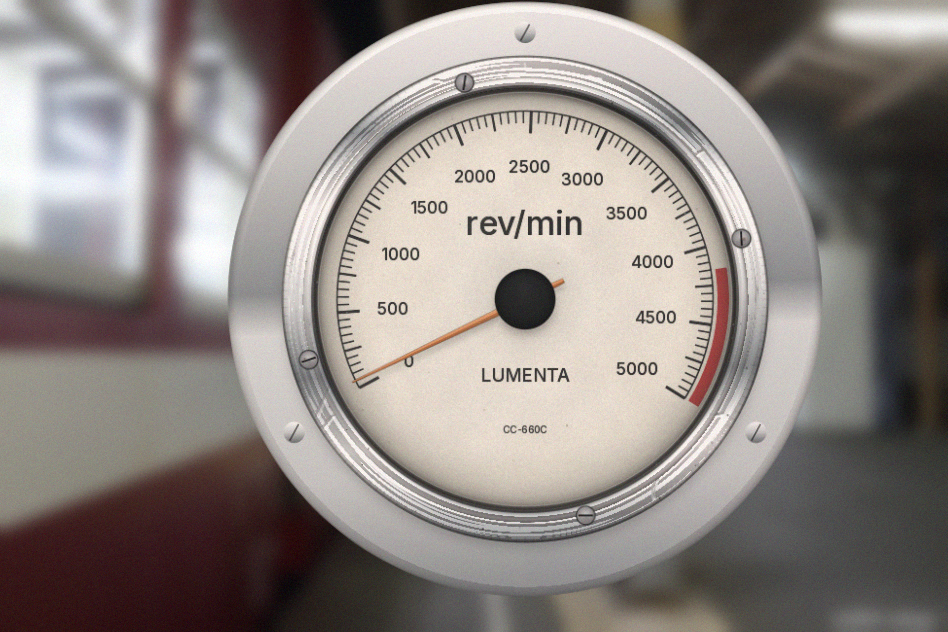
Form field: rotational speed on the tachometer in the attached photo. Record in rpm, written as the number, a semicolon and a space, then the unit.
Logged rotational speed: 50; rpm
